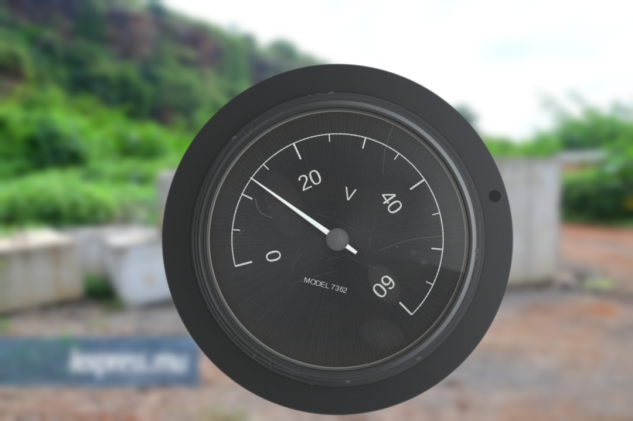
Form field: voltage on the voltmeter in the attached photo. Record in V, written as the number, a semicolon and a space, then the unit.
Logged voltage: 12.5; V
